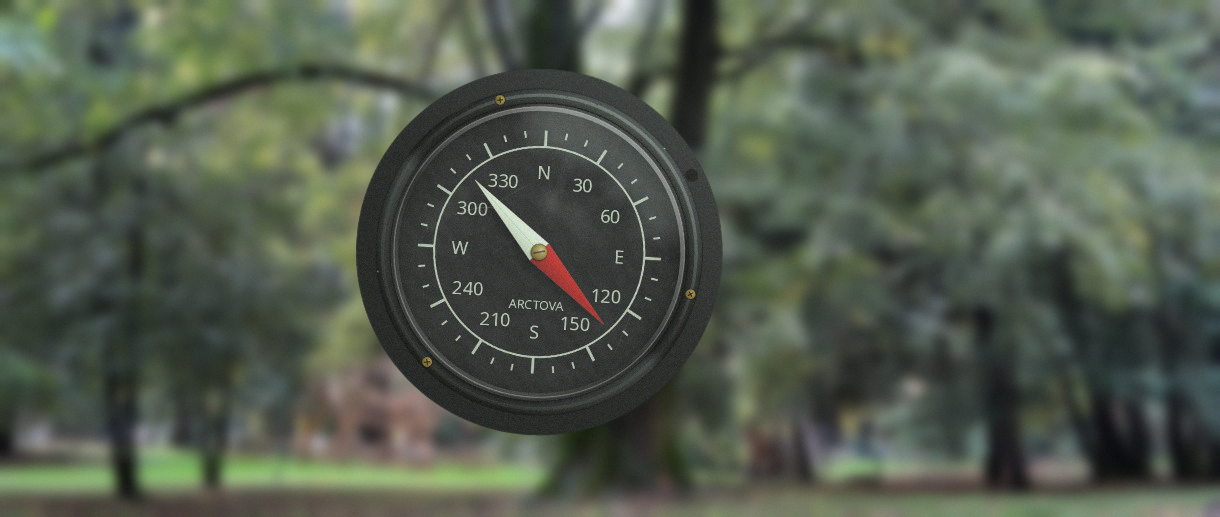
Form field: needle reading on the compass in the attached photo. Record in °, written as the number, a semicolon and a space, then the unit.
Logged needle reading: 135; °
